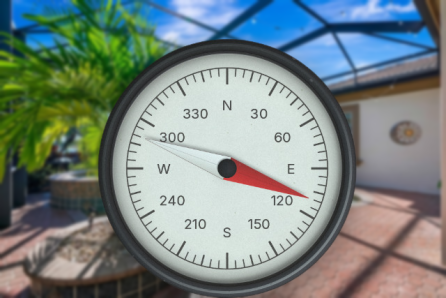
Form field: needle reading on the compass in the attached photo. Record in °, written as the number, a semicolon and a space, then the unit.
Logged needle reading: 110; °
